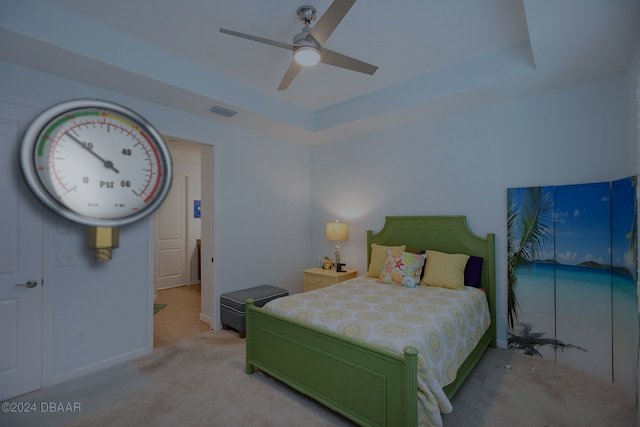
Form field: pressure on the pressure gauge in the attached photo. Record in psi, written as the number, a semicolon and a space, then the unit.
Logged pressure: 18; psi
